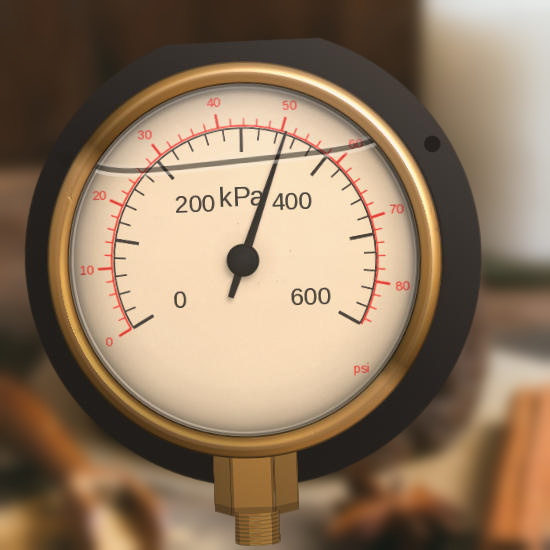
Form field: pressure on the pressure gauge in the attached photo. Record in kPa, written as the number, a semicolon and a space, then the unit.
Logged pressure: 350; kPa
